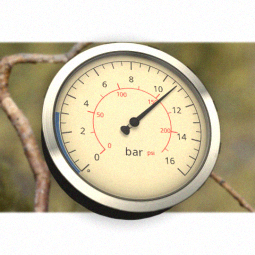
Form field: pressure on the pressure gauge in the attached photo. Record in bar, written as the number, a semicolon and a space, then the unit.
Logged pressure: 10.75; bar
